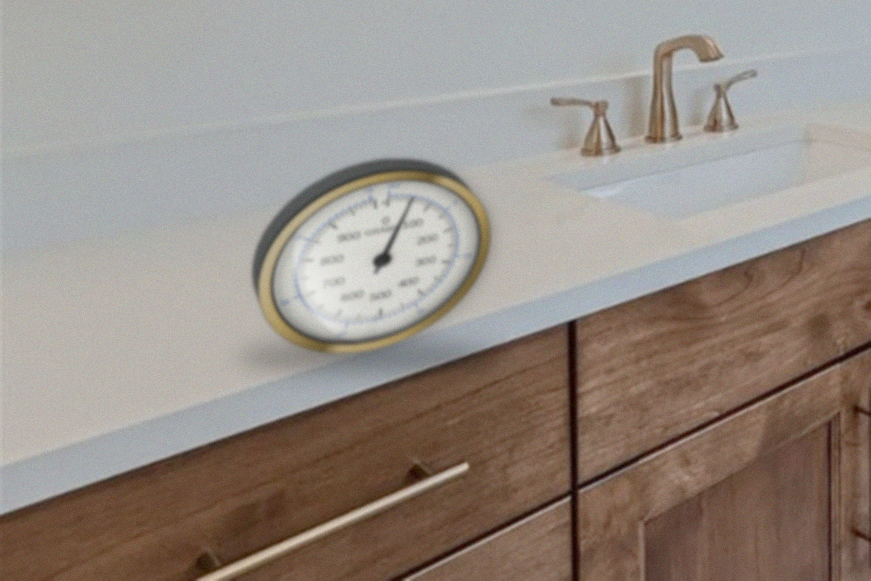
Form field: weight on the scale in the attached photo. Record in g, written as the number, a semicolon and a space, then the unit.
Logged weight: 50; g
